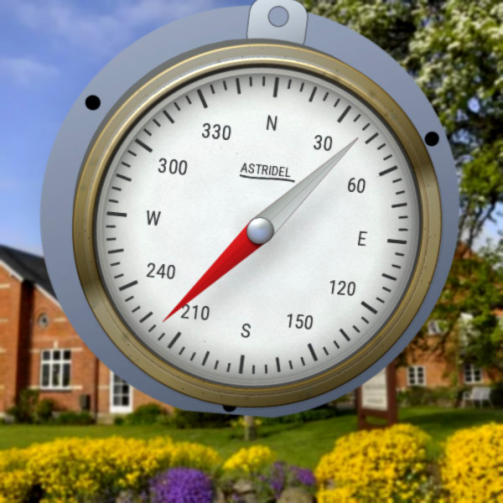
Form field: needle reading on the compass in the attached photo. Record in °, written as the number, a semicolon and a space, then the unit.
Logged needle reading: 220; °
